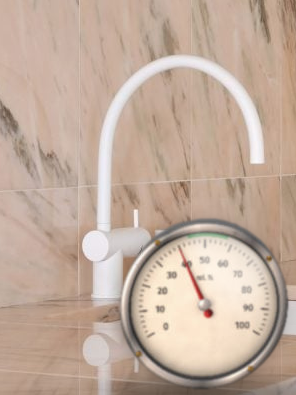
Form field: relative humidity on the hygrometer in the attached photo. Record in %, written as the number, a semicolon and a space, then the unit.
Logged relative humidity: 40; %
